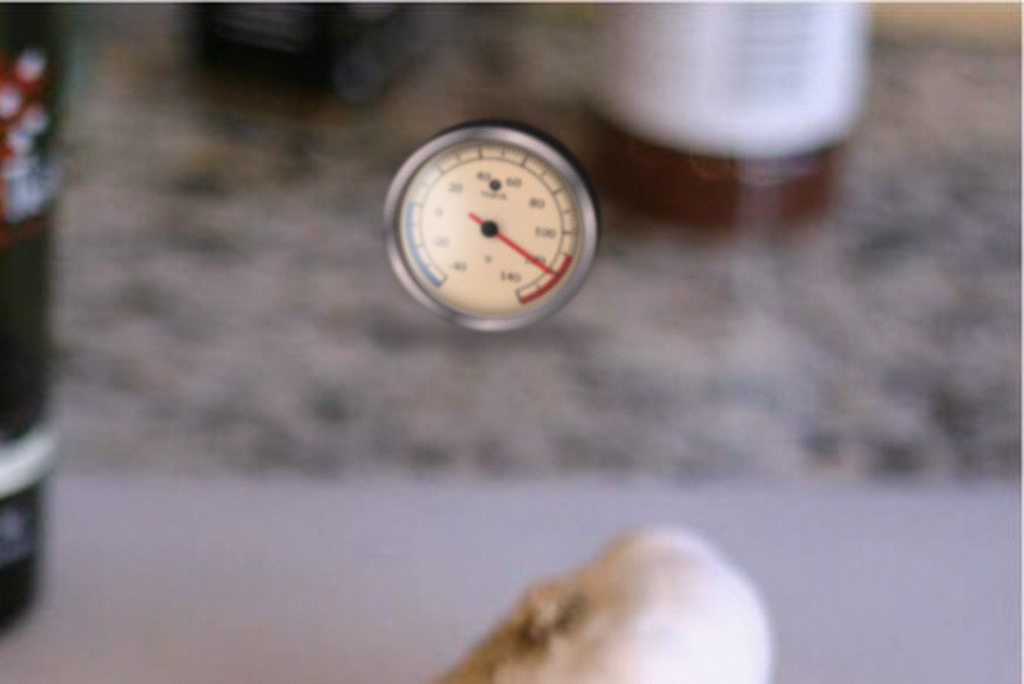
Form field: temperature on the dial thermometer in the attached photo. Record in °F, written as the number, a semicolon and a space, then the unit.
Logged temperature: 120; °F
